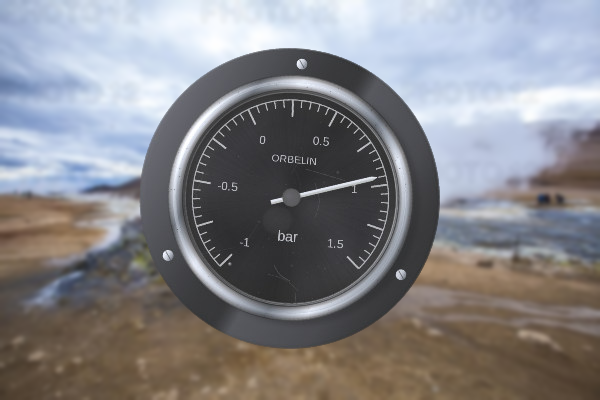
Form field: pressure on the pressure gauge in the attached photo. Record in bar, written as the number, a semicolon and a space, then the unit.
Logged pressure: 0.95; bar
